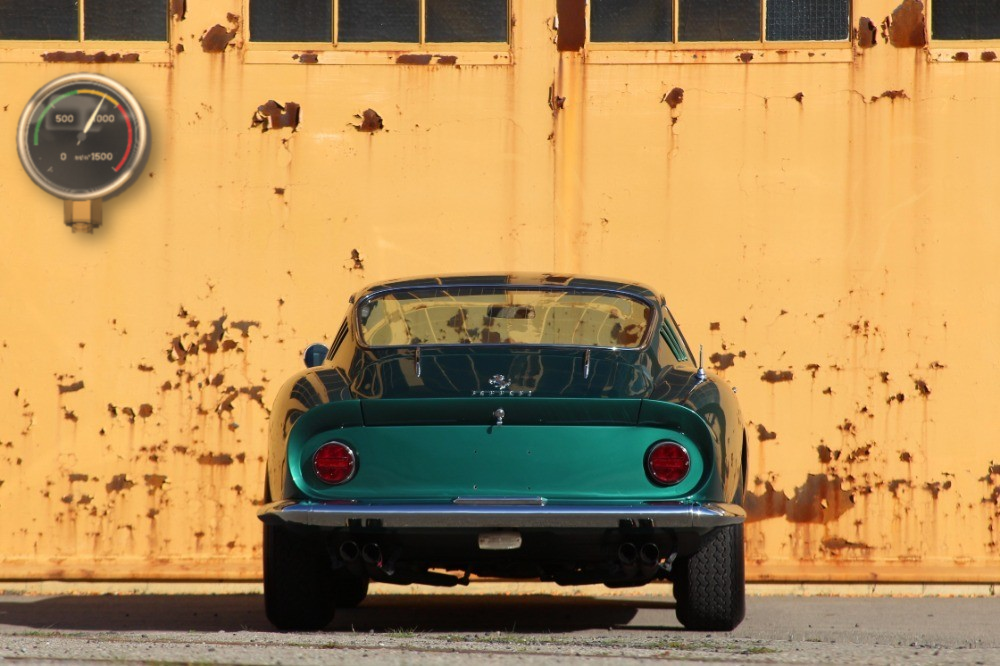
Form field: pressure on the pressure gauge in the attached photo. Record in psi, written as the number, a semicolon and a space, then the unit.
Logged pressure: 900; psi
